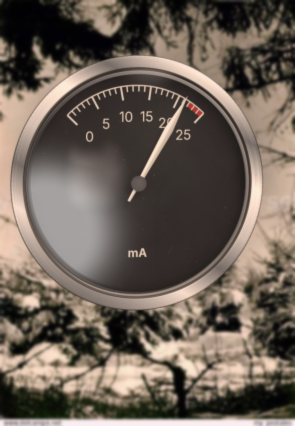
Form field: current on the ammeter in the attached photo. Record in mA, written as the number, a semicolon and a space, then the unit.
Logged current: 21; mA
